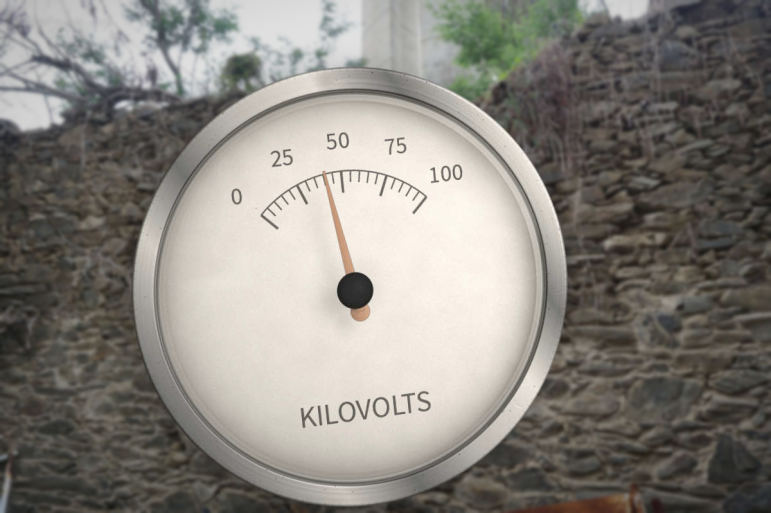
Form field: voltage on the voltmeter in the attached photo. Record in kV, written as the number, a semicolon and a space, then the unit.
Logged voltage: 40; kV
